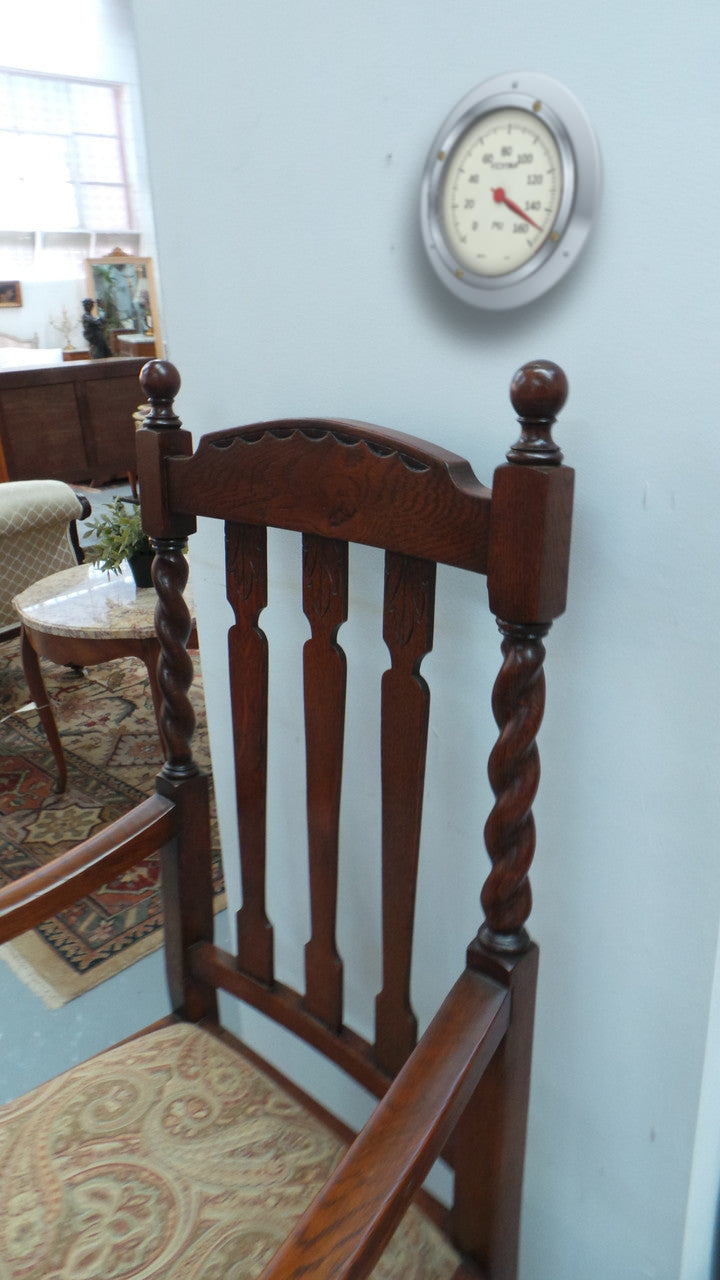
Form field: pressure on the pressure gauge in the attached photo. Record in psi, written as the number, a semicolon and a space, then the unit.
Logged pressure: 150; psi
